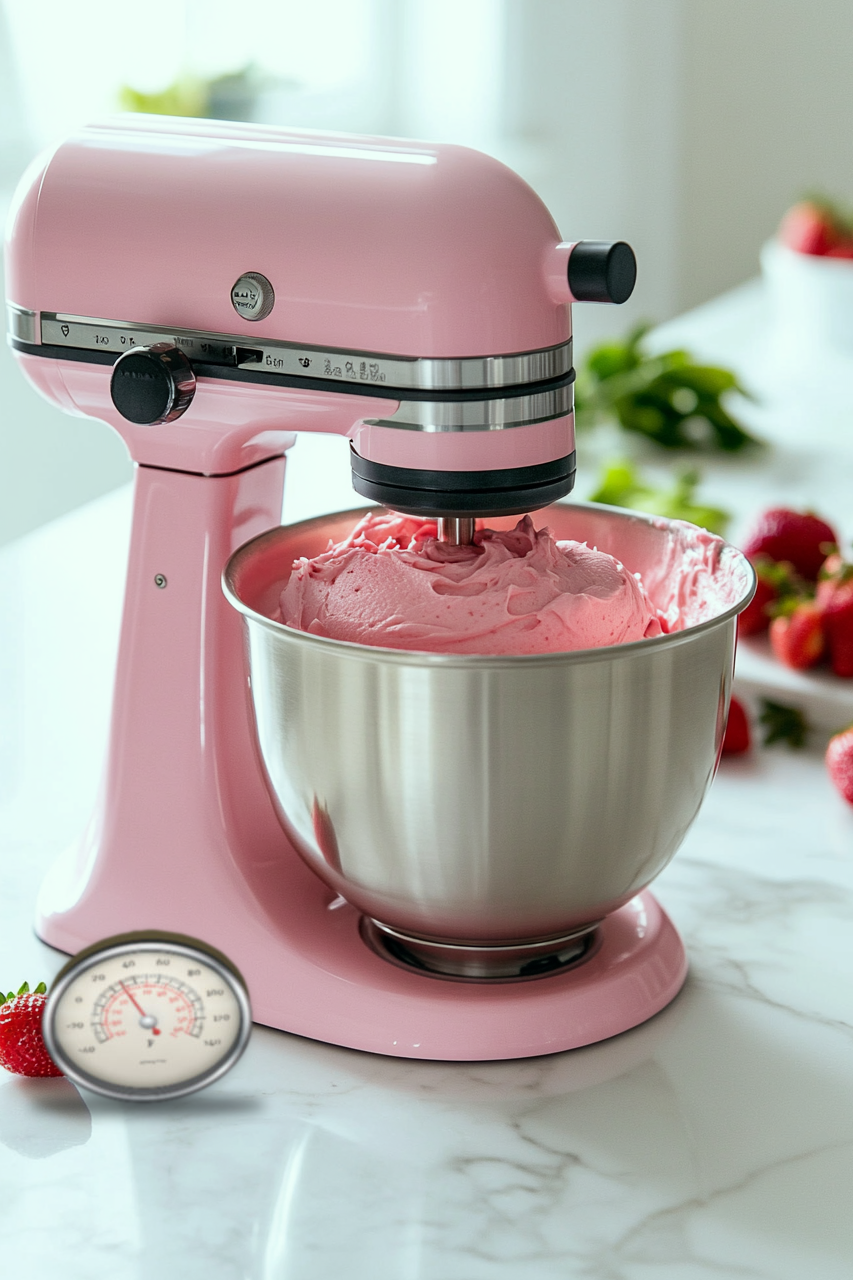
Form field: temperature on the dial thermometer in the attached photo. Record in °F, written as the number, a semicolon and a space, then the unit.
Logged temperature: 30; °F
